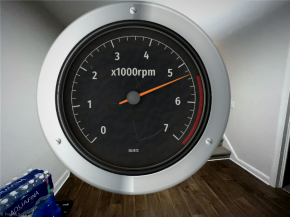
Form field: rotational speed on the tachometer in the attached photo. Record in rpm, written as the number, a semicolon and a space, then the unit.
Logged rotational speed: 5300; rpm
